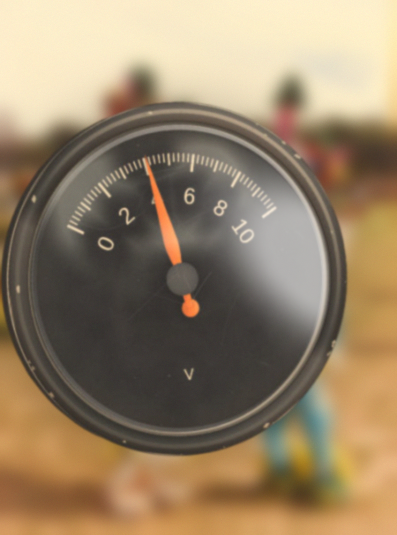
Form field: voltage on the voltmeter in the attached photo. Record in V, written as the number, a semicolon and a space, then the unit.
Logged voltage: 4; V
